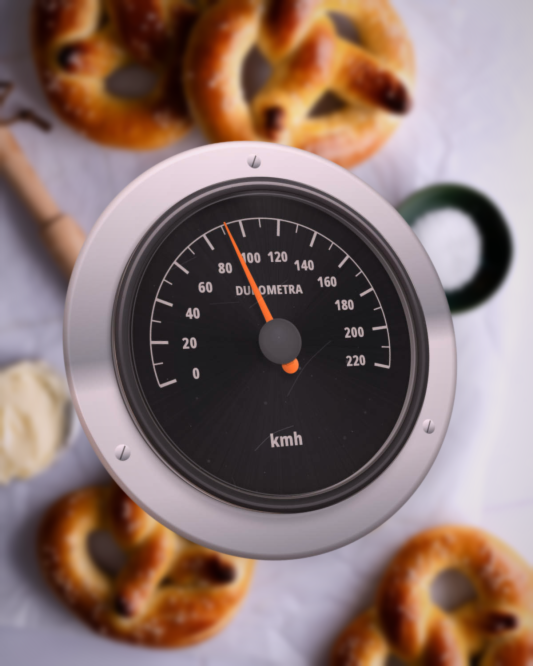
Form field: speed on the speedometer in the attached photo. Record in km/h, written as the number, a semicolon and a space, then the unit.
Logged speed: 90; km/h
